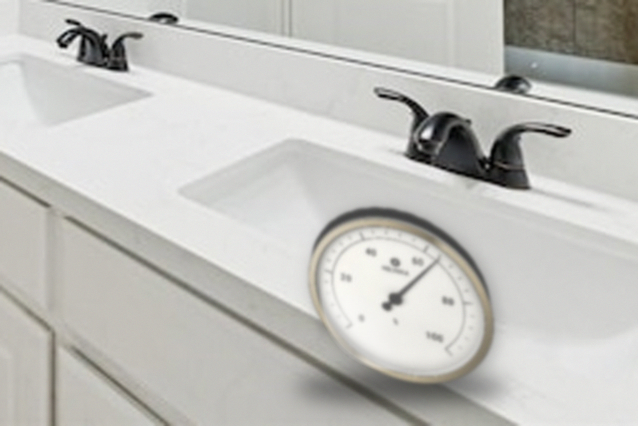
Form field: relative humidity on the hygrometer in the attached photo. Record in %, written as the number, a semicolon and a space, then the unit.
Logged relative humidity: 64; %
